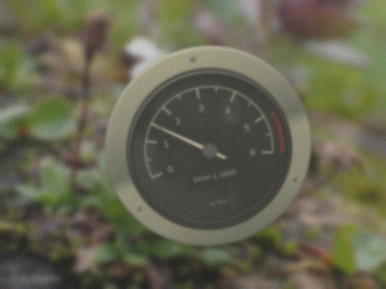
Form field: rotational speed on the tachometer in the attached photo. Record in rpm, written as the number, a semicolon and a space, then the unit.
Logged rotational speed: 1500; rpm
